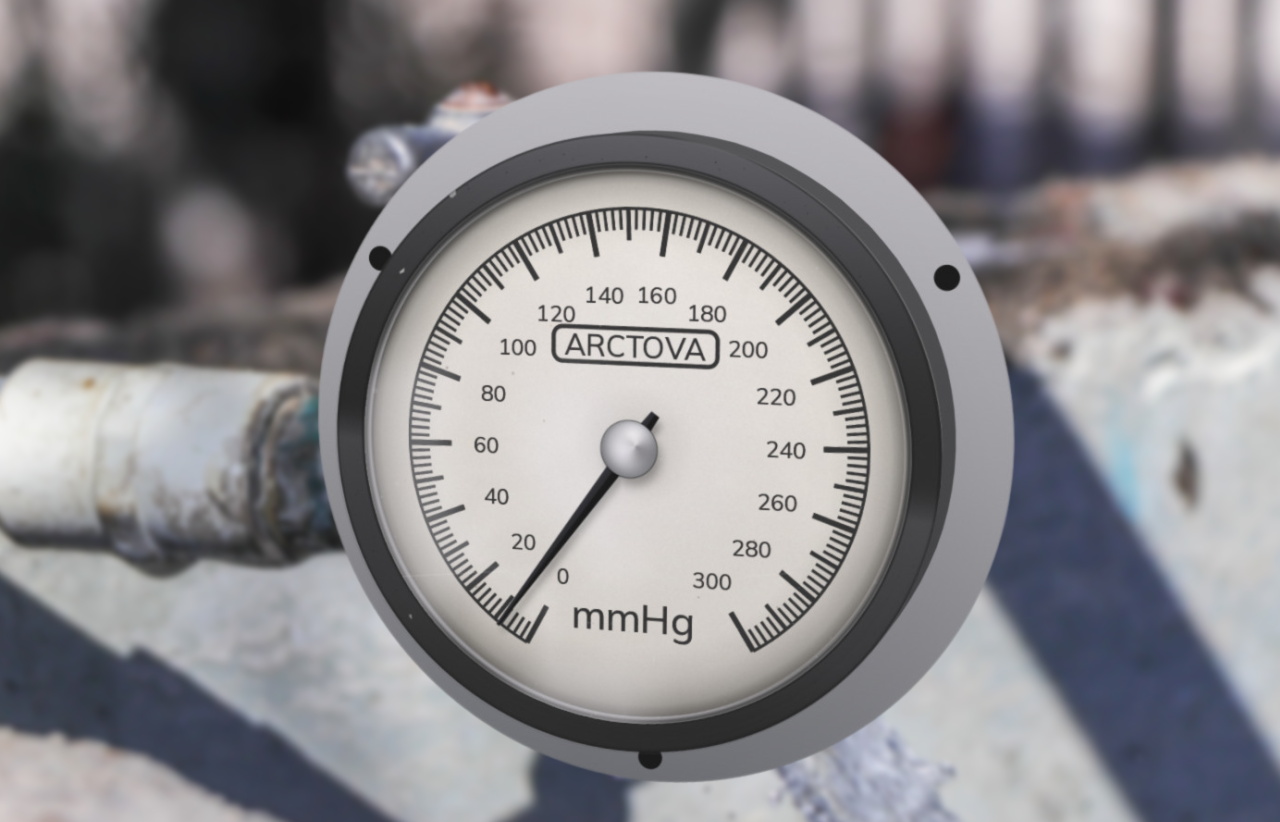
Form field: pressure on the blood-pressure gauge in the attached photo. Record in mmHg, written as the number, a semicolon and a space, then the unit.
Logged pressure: 8; mmHg
